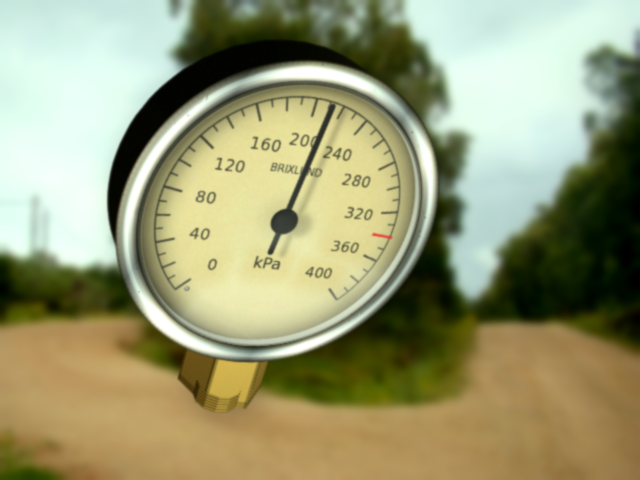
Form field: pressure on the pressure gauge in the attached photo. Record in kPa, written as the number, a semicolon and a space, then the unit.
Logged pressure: 210; kPa
